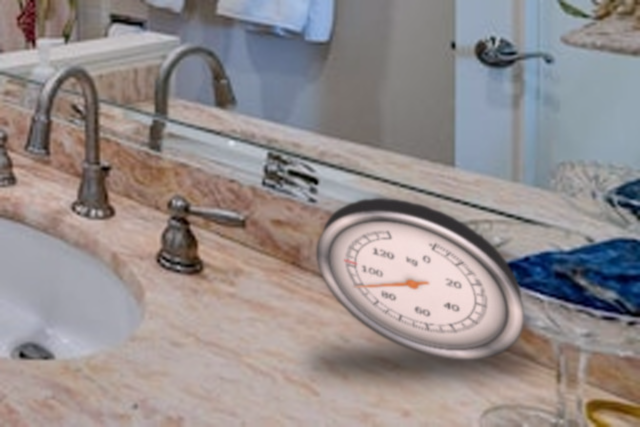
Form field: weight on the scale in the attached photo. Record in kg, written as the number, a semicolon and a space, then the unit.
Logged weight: 90; kg
